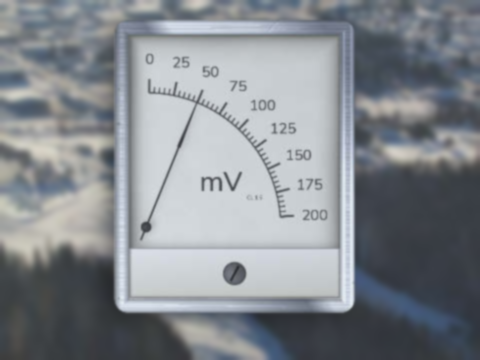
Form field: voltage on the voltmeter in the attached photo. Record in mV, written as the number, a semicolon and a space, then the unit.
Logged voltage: 50; mV
